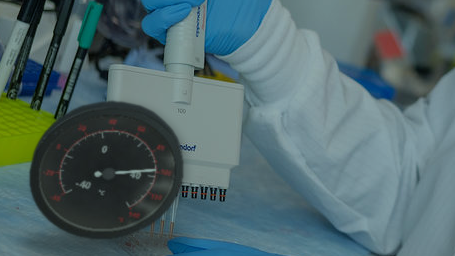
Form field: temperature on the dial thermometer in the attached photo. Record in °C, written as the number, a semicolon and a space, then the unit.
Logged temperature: 36; °C
